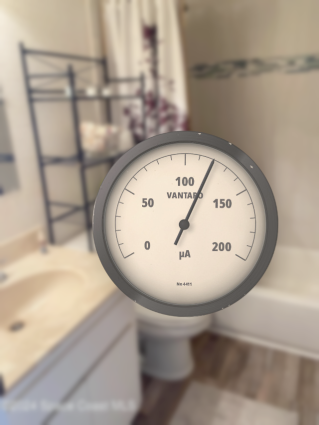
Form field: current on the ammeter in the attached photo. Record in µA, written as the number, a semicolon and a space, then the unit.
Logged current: 120; µA
